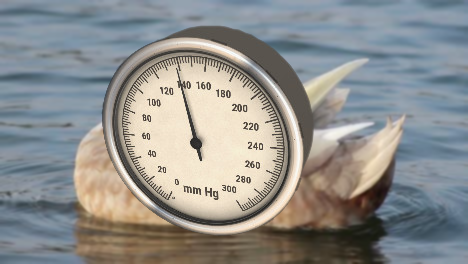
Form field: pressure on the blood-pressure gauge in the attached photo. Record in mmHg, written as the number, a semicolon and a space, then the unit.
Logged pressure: 140; mmHg
